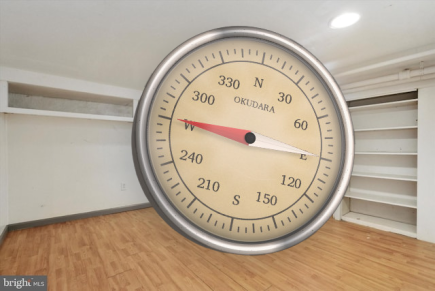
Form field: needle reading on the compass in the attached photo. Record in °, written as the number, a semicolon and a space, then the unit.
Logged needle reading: 270; °
